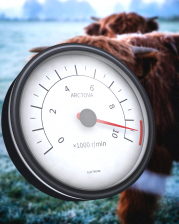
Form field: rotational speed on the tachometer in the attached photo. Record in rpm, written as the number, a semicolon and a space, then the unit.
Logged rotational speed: 9500; rpm
